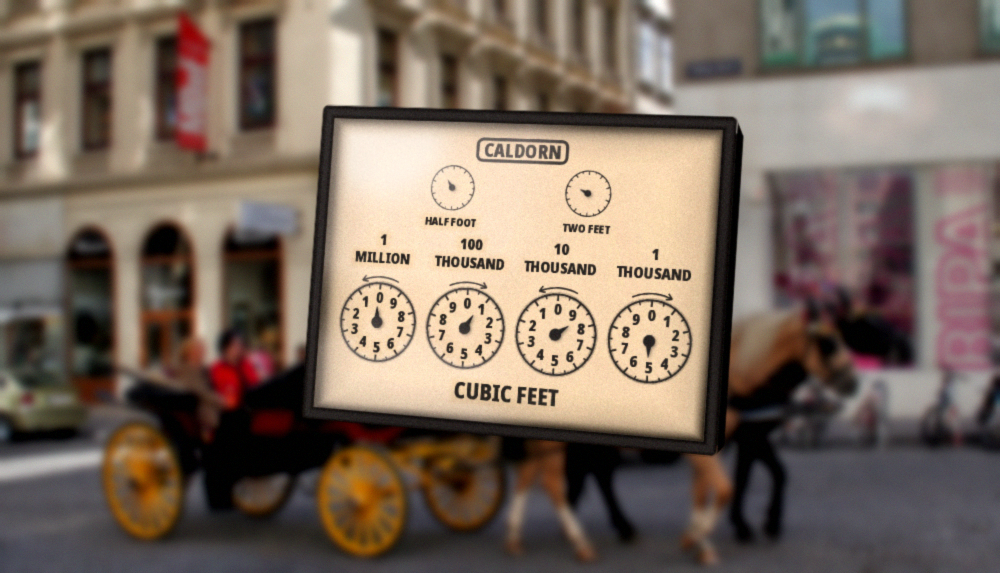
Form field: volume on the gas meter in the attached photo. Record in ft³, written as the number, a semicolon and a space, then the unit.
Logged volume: 8500; ft³
